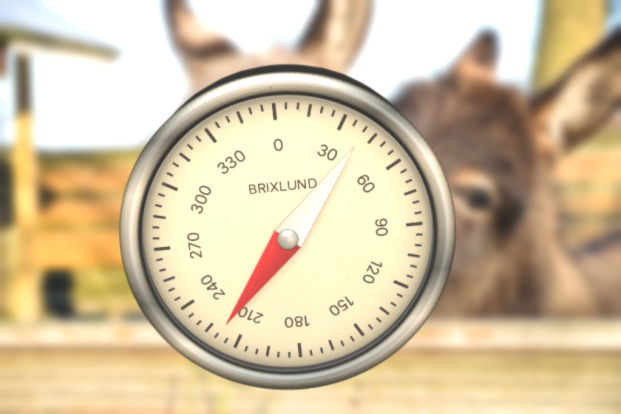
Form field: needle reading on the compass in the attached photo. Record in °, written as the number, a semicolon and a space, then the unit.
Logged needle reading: 220; °
